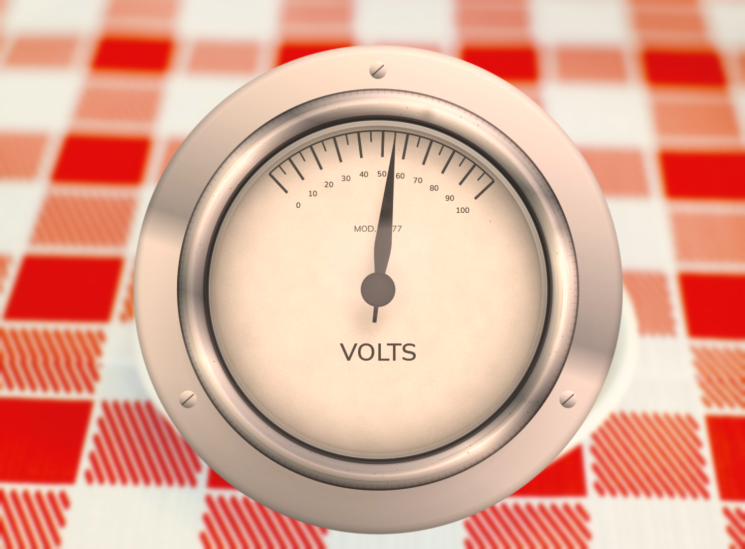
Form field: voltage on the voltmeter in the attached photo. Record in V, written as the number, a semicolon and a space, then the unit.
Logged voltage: 55; V
